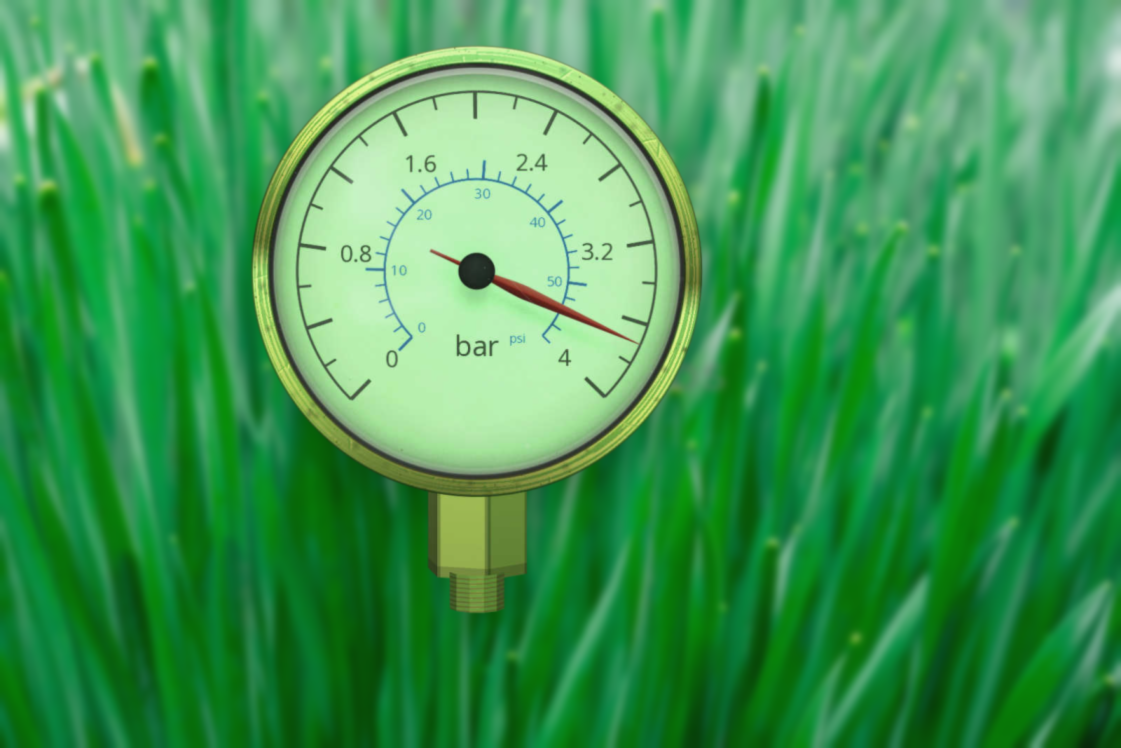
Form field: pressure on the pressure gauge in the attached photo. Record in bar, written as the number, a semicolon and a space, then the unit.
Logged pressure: 3.7; bar
